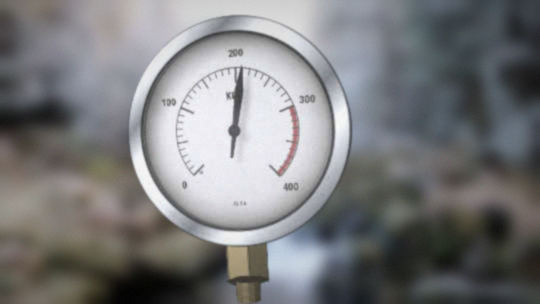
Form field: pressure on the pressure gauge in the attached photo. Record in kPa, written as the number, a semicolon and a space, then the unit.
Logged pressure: 210; kPa
